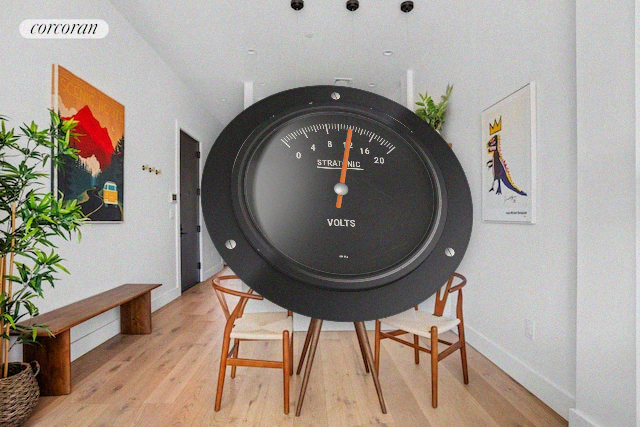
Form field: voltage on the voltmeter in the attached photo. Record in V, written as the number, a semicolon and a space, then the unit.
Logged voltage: 12; V
